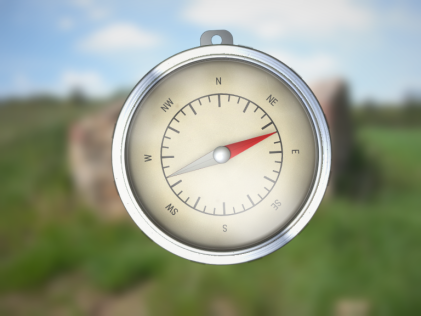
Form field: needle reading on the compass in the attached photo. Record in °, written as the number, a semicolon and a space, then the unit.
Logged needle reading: 70; °
